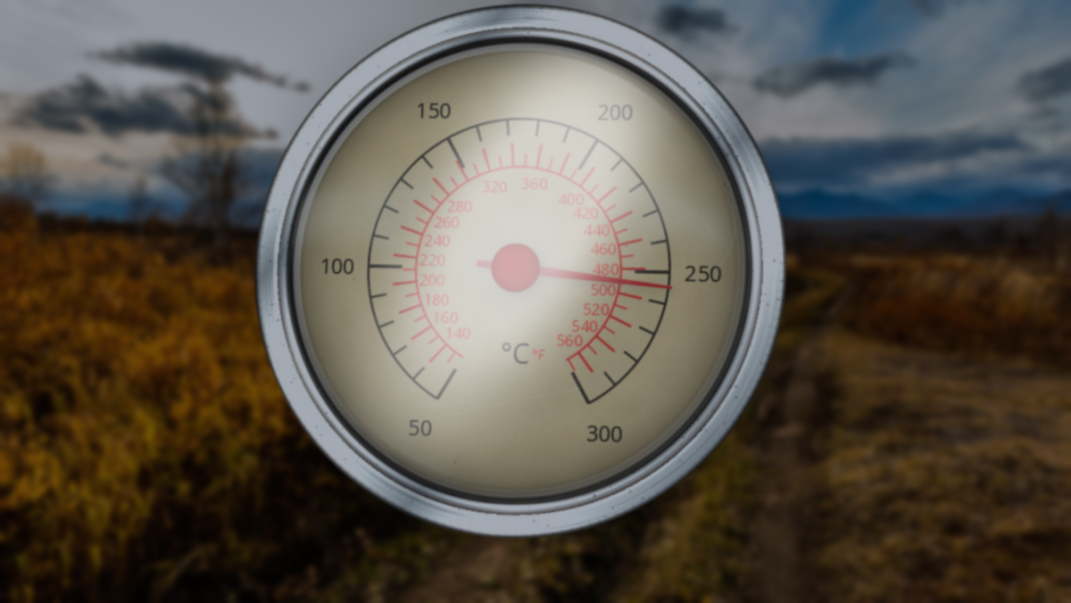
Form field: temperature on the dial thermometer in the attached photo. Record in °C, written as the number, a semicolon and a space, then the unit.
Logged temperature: 255; °C
